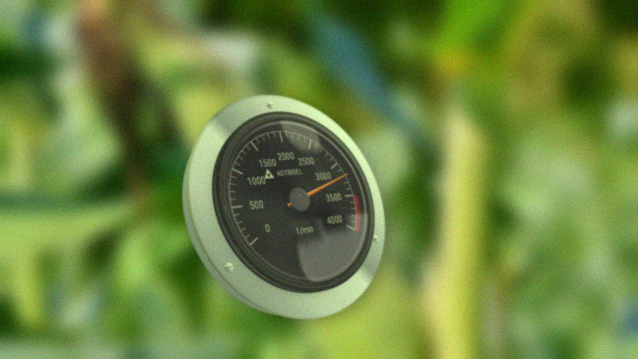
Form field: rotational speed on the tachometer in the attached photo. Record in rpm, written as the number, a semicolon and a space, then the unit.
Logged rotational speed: 3200; rpm
